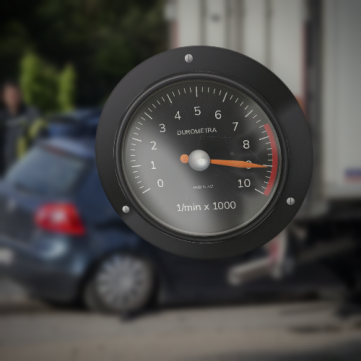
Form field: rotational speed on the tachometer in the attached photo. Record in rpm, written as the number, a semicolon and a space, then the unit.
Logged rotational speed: 9000; rpm
